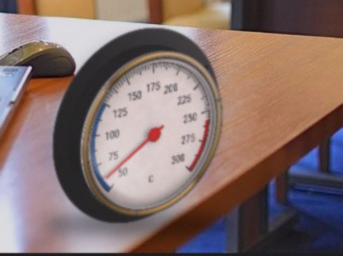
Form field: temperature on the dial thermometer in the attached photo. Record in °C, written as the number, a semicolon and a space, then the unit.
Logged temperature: 62.5; °C
